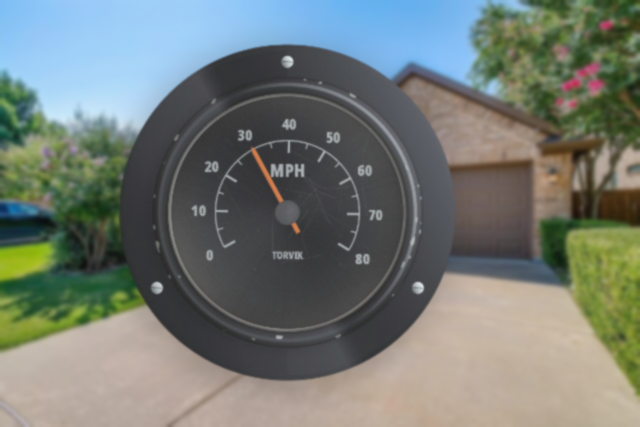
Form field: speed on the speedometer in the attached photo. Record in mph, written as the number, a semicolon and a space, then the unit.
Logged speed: 30; mph
